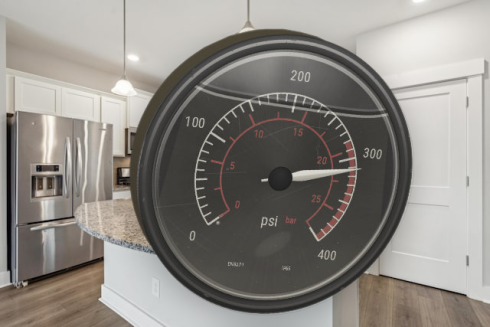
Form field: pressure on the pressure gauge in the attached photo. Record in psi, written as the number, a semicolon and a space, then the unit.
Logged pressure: 310; psi
